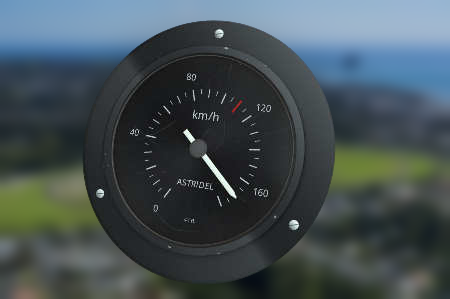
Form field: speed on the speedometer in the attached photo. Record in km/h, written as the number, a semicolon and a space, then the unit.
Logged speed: 170; km/h
